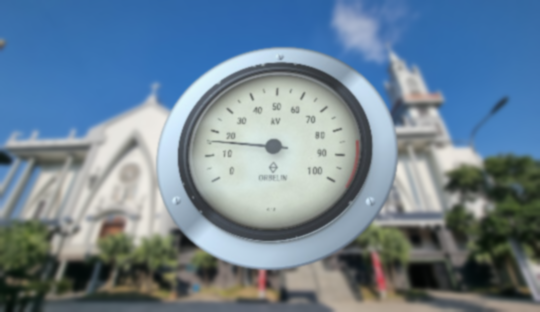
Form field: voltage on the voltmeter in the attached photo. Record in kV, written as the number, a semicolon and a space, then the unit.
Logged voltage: 15; kV
